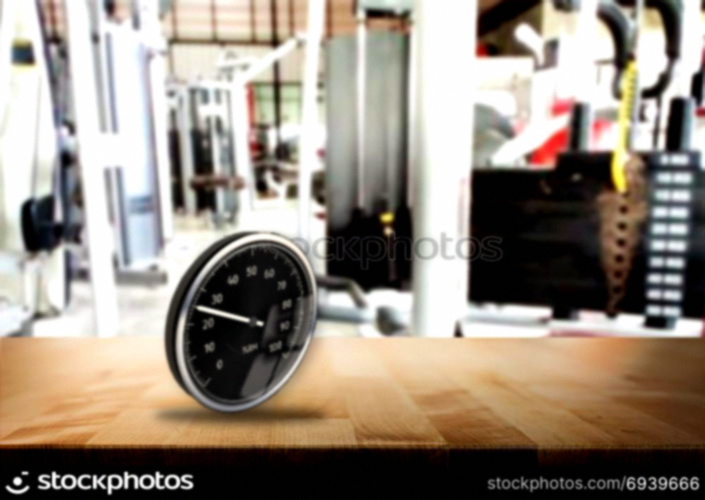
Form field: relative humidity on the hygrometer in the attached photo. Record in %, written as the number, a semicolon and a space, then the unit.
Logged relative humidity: 25; %
